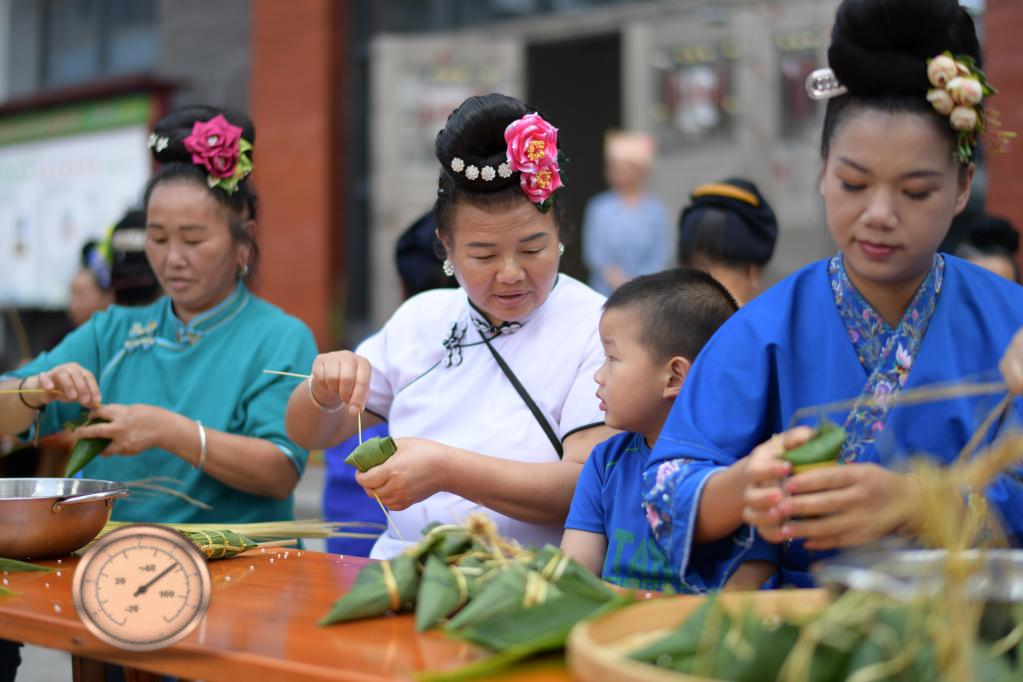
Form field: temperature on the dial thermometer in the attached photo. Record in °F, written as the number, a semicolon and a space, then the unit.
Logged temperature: 75; °F
